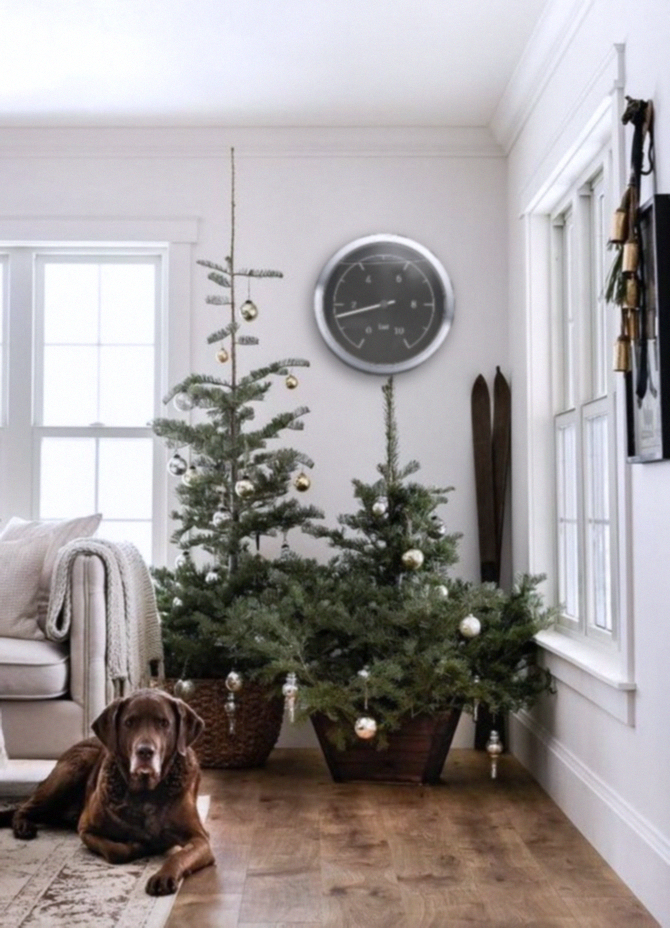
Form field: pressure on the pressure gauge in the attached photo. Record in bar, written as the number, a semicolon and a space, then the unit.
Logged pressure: 1.5; bar
